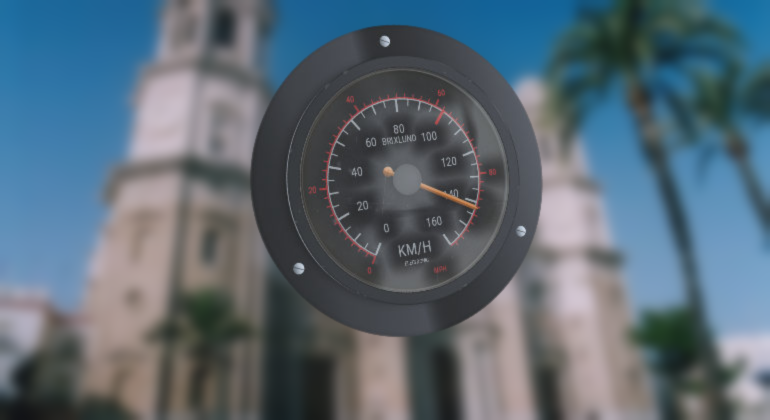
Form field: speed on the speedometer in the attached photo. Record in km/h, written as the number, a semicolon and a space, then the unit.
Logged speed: 142.5; km/h
